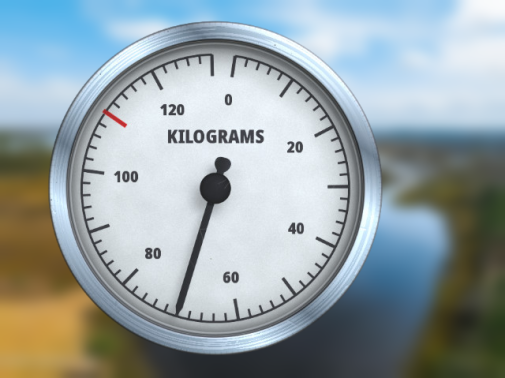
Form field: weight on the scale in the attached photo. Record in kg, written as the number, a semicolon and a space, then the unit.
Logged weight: 70; kg
